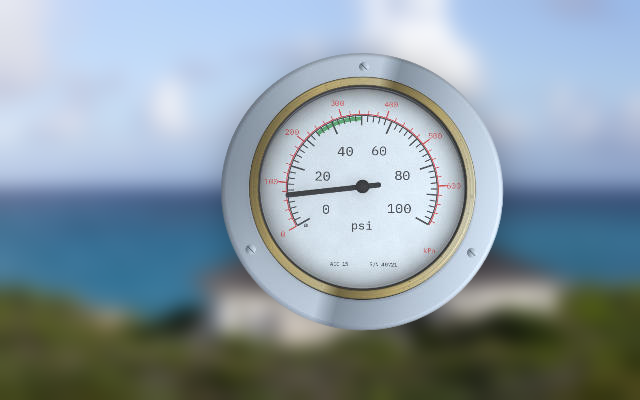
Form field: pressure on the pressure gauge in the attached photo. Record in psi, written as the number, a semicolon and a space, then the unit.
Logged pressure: 10; psi
